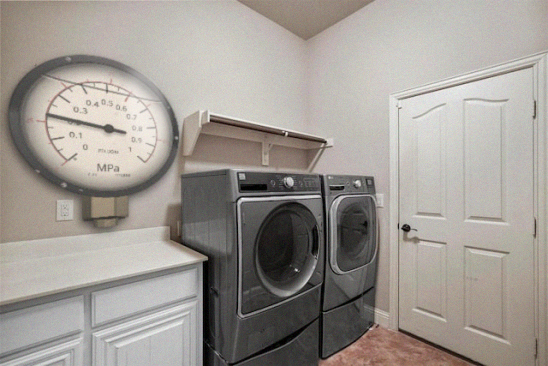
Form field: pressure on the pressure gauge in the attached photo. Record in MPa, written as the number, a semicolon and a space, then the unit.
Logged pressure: 0.2; MPa
